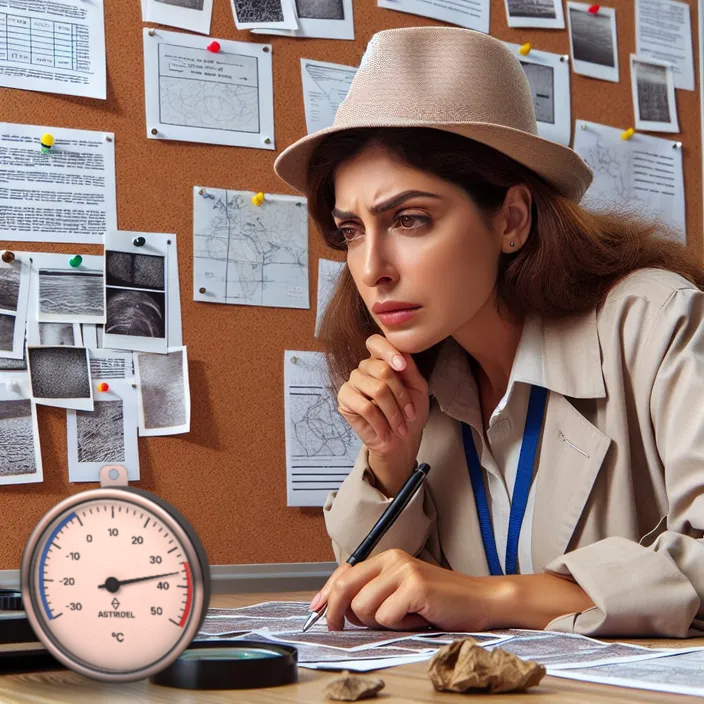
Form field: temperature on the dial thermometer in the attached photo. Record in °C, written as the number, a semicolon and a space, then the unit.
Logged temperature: 36; °C
